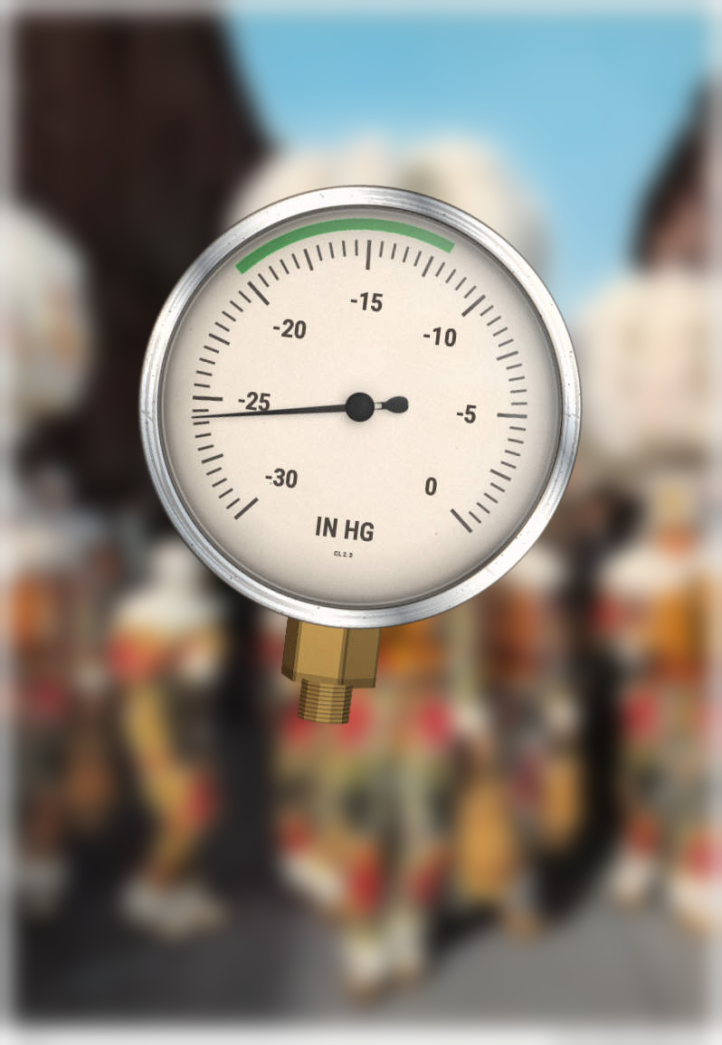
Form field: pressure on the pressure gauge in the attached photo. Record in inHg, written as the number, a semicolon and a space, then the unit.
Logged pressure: -25.75; inHg
